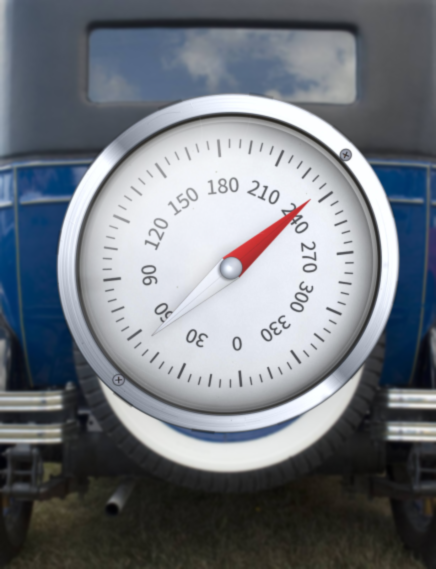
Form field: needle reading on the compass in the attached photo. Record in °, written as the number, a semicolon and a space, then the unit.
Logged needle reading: 235; °
